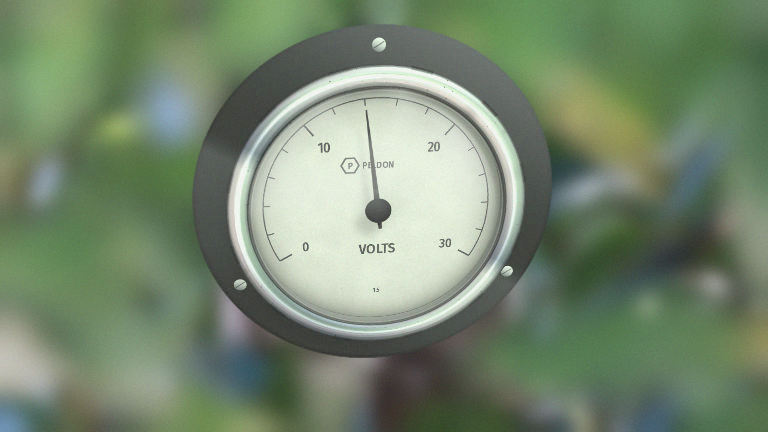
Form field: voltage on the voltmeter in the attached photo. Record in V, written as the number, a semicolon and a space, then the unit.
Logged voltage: 14; V
